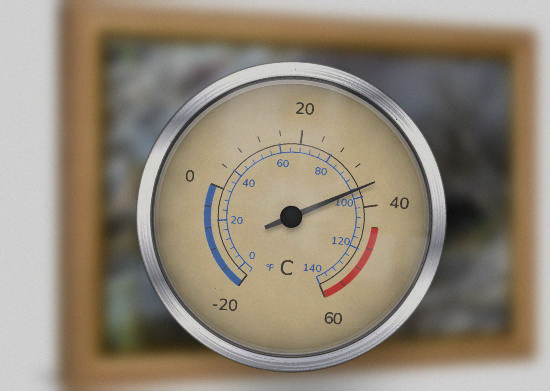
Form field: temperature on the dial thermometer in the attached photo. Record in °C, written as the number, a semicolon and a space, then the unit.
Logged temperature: 36; °C
